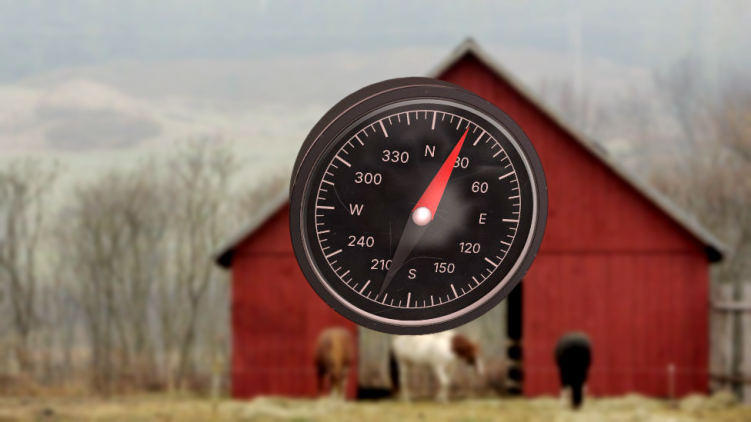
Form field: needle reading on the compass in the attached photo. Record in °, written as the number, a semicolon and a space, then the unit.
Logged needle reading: 20; °
